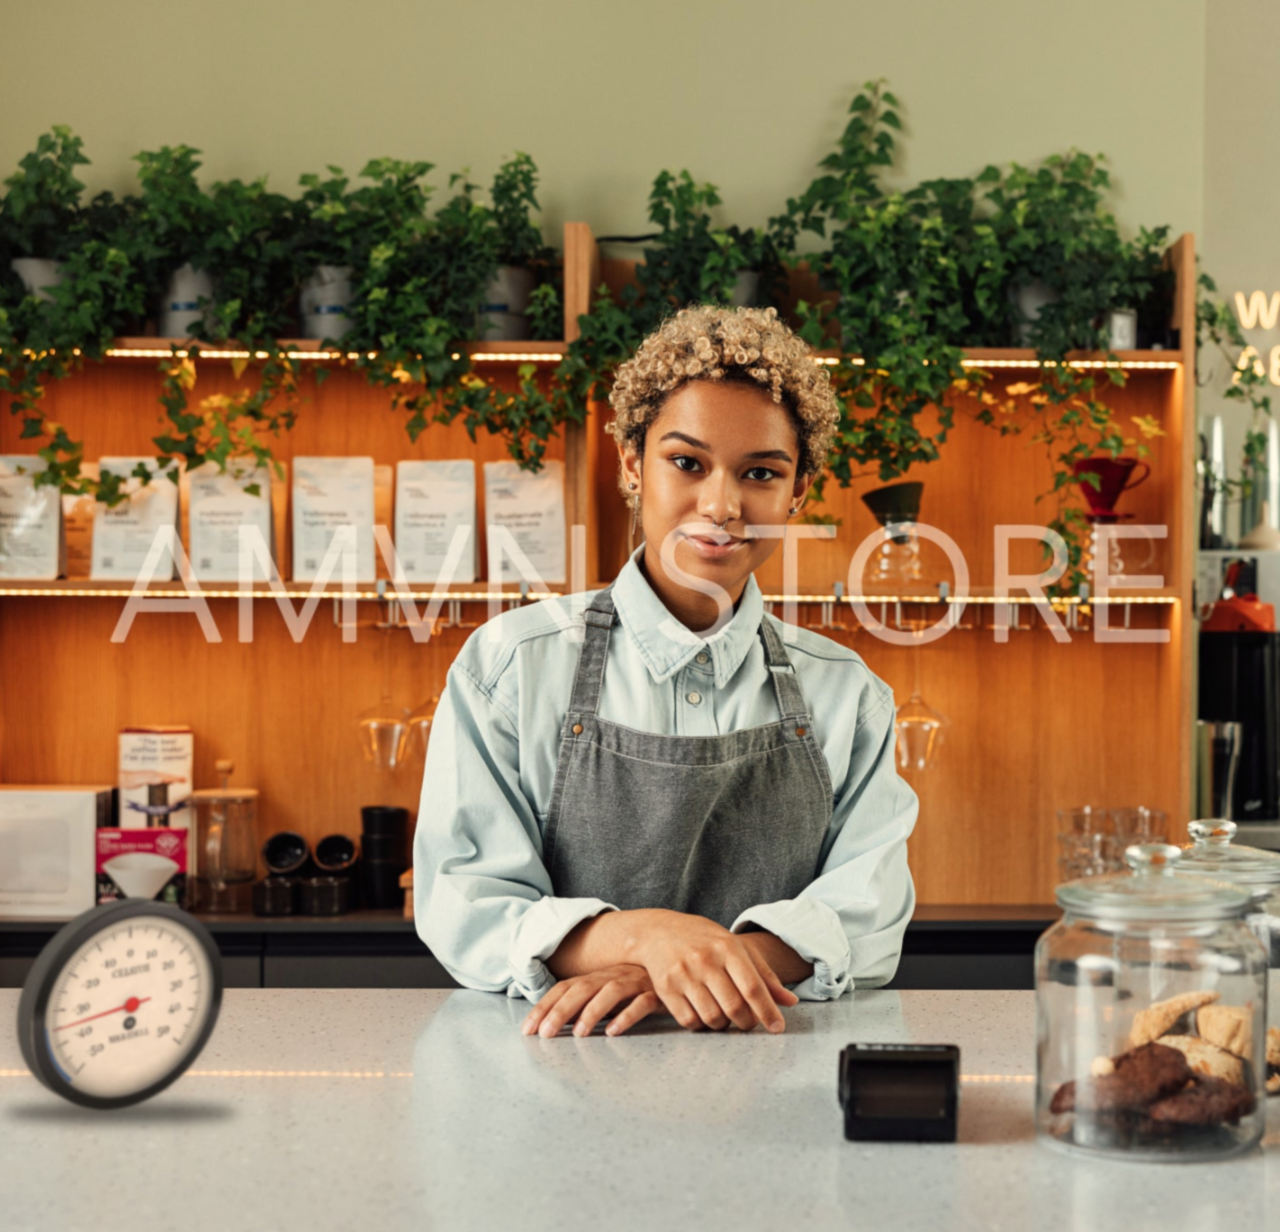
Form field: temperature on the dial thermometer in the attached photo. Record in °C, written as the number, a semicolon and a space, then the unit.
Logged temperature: -35; °C
